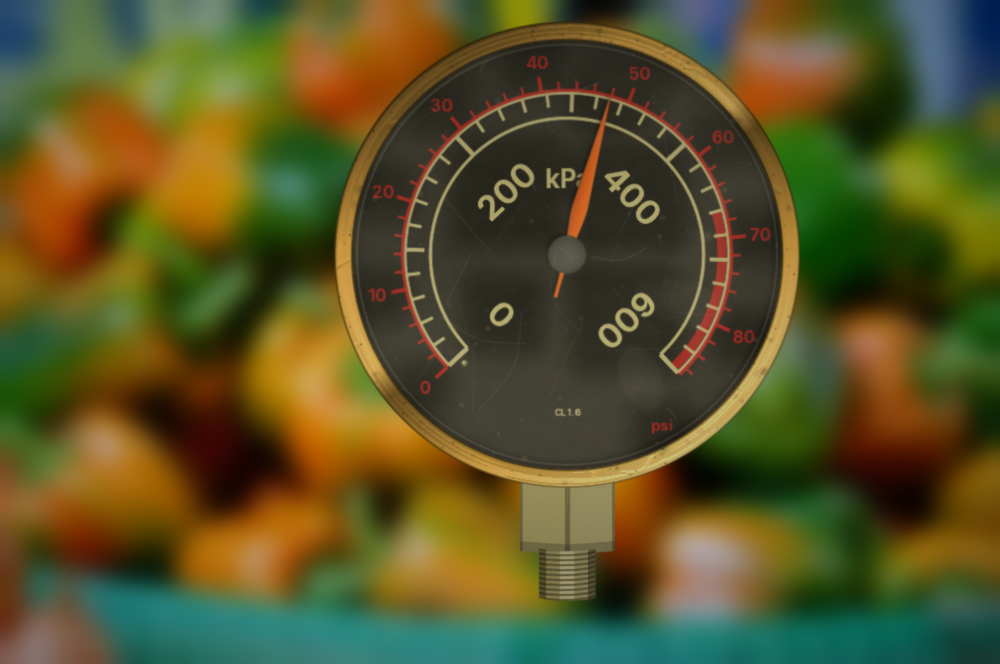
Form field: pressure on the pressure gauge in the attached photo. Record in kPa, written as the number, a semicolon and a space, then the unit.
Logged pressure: 330; kPa
